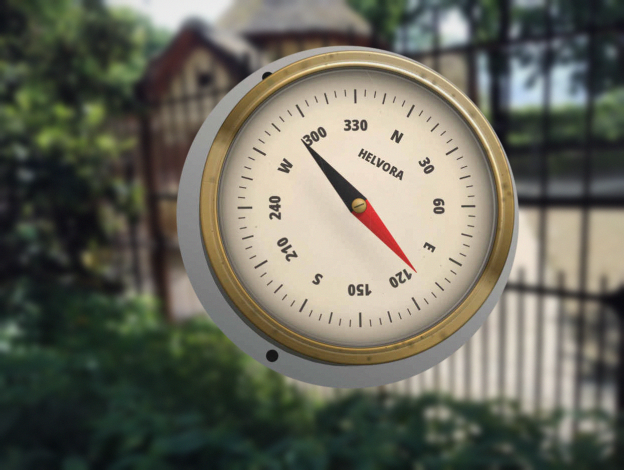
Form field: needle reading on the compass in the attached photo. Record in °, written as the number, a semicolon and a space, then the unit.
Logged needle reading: 110; °
